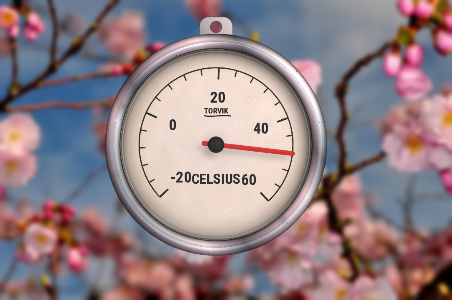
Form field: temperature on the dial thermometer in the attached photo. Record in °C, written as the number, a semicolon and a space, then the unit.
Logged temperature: 48; °C
